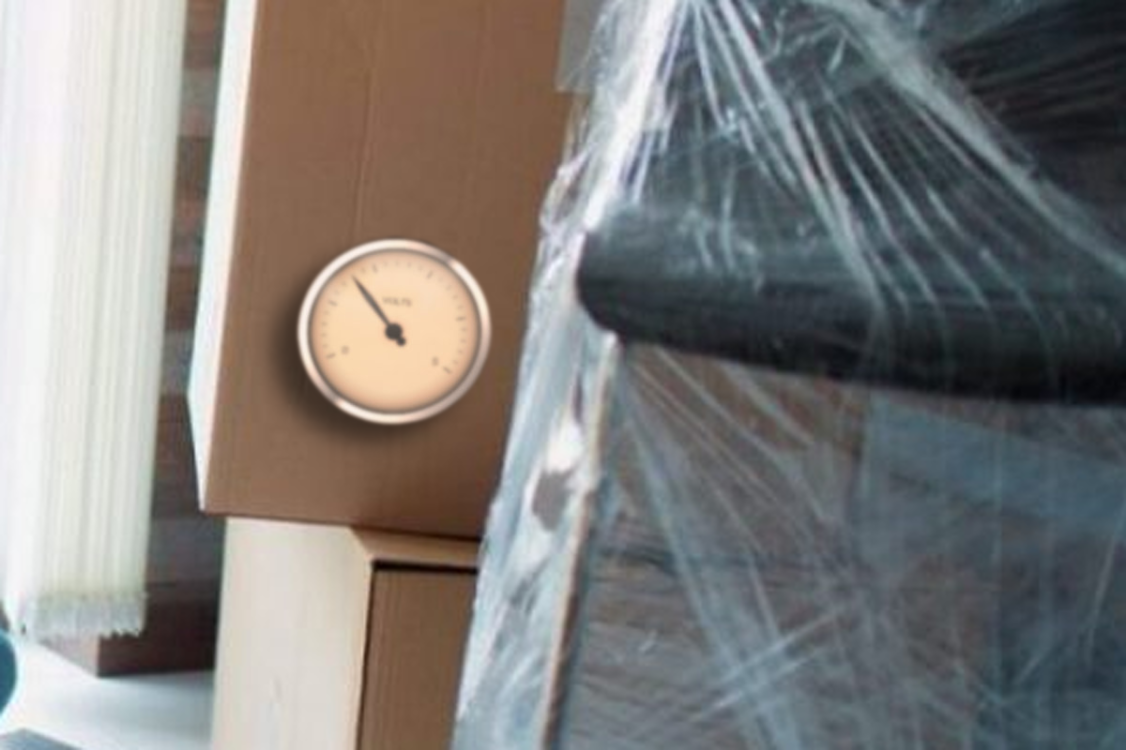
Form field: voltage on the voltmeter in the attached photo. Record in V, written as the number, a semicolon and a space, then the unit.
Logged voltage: 1.6; V
